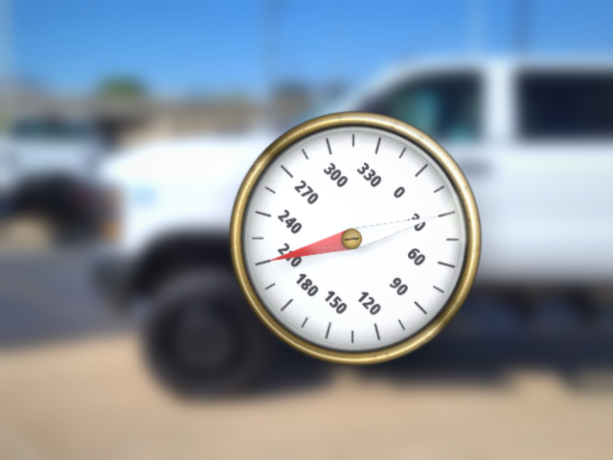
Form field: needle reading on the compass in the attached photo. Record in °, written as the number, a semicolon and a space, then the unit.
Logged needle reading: 210; °
